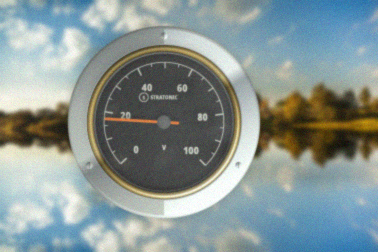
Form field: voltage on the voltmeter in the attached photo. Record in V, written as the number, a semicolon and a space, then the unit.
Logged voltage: 17.5; V
